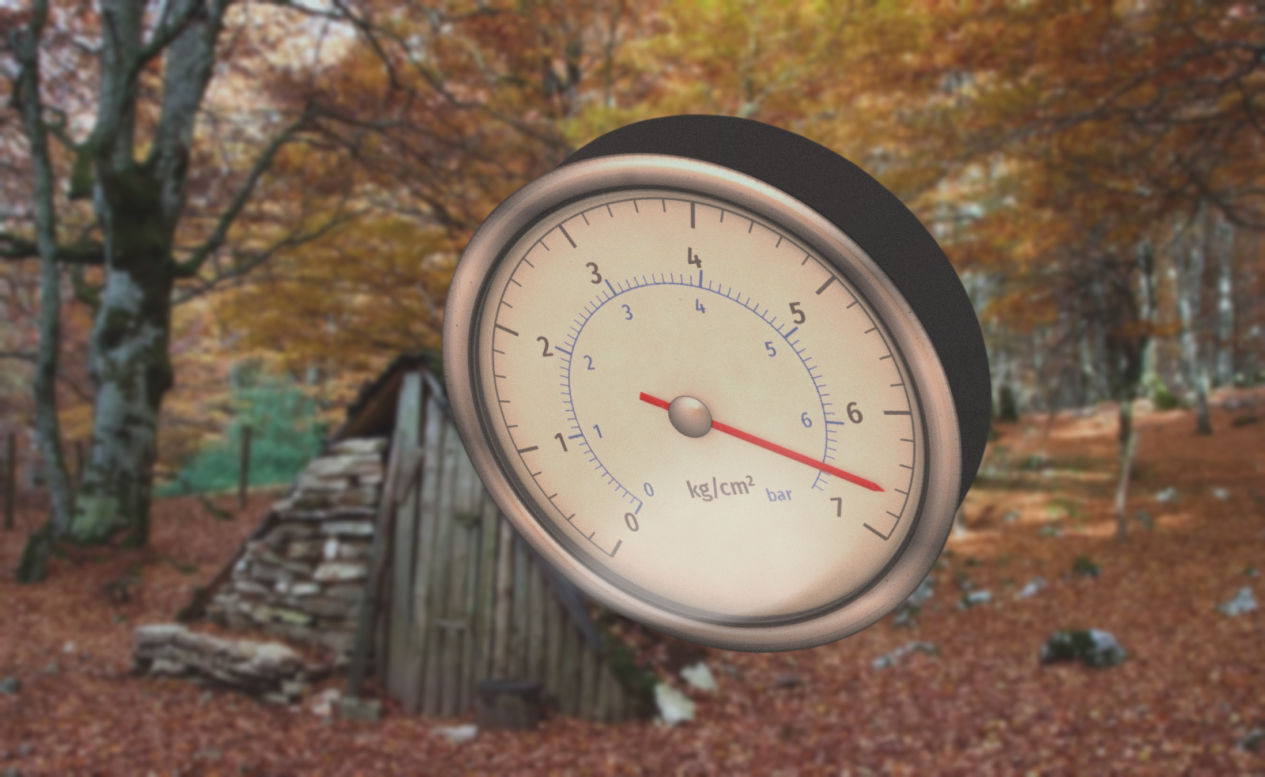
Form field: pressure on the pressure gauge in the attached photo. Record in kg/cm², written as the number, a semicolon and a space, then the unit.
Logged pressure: 6.6; kg/cm²
